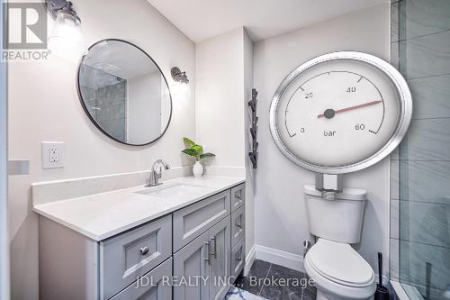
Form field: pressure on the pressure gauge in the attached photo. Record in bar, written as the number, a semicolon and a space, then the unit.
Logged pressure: 50; bar
